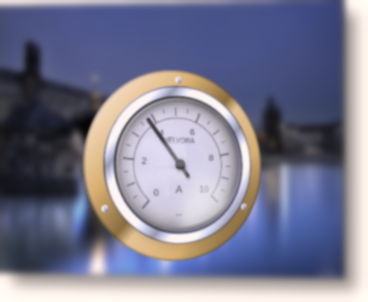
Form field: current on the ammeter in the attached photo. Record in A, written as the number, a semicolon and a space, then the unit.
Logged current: 3.75; A
